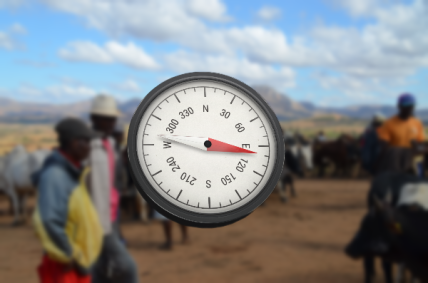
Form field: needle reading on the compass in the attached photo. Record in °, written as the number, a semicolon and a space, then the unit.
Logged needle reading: 100; °
